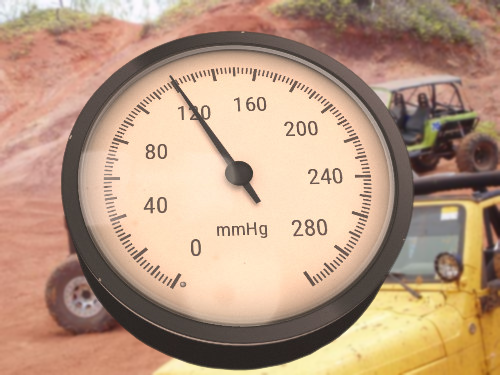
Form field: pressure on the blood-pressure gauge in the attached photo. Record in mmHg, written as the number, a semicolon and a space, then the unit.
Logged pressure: 120; mmHg
